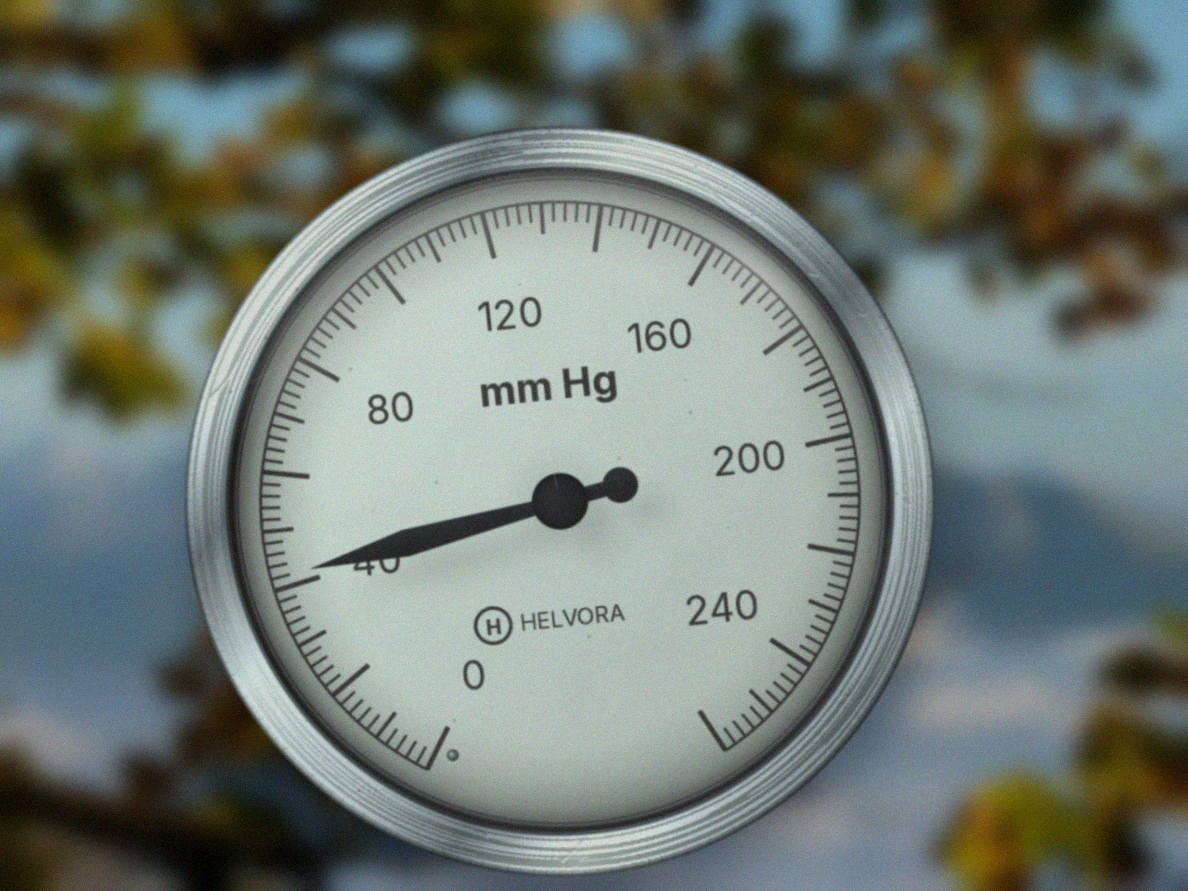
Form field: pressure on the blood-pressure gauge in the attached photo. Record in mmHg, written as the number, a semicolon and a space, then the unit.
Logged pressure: 42; mmHg
